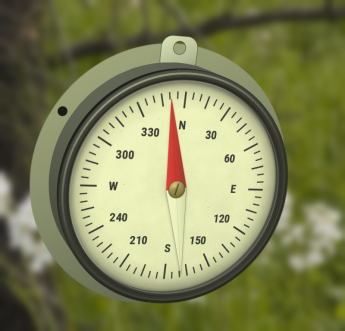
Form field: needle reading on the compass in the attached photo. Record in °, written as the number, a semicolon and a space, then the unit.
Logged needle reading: 350; °
